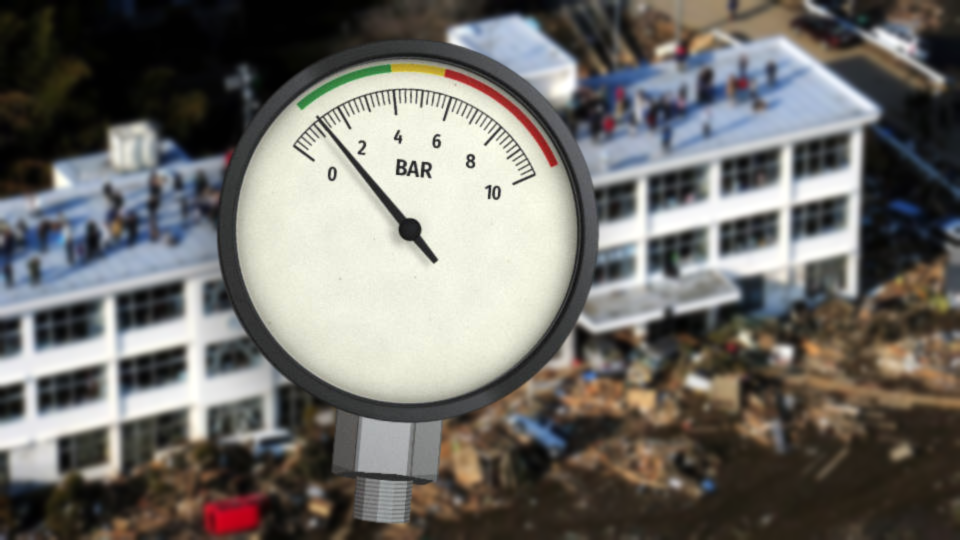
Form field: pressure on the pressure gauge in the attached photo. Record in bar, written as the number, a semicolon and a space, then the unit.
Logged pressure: 1.2; bar
